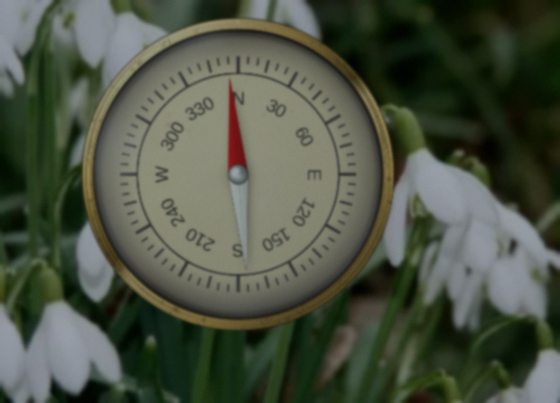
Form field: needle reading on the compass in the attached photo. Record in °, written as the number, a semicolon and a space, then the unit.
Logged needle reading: 355; °
